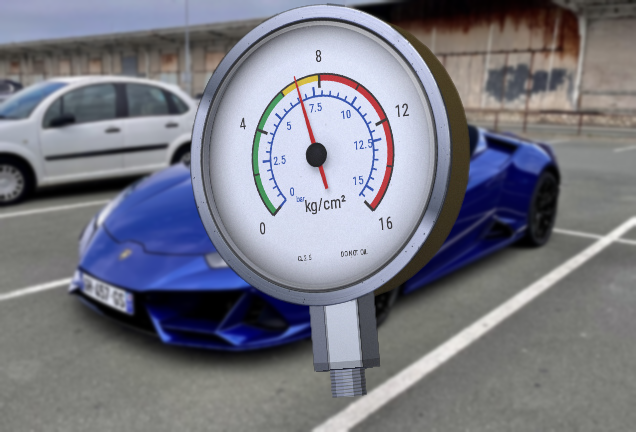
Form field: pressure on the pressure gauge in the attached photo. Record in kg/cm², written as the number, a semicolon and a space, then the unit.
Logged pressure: 7; kg/cm²
